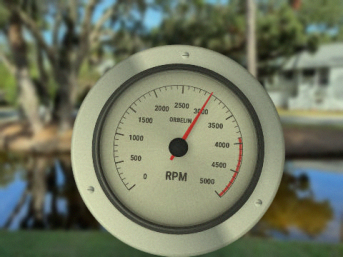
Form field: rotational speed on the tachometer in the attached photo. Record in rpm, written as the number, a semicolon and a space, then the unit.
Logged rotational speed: 3000; rpm
